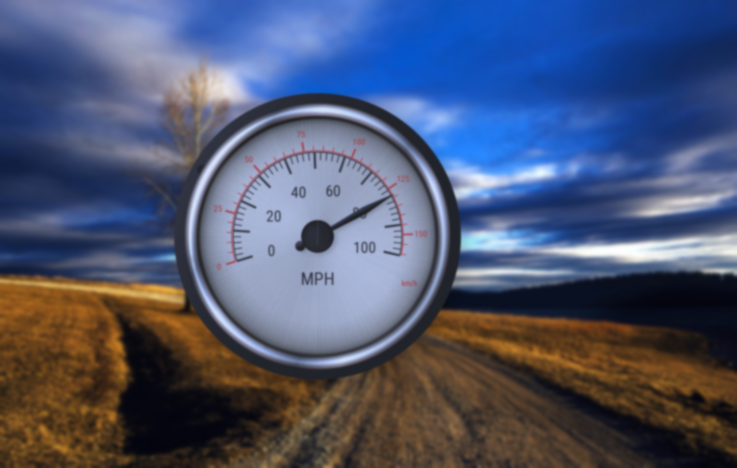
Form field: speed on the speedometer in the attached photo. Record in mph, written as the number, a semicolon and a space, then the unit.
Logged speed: 80; mph
